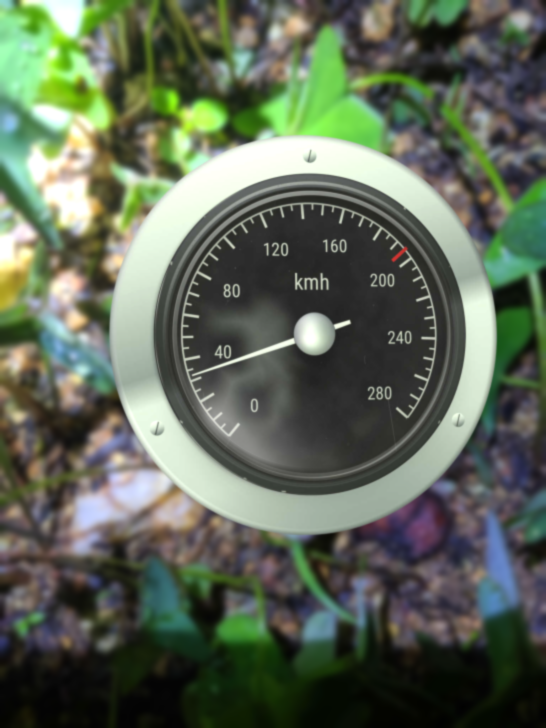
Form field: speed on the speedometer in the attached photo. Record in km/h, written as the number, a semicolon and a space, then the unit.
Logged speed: 32.5; km/h
